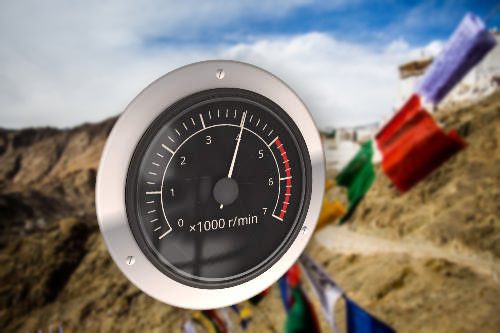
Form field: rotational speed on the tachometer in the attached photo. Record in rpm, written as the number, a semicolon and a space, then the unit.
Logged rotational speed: 4000; rpm
